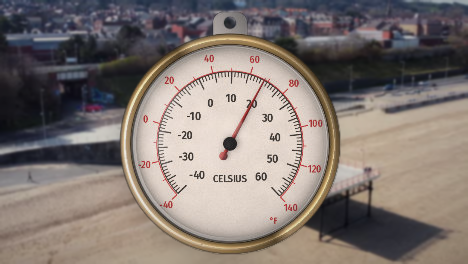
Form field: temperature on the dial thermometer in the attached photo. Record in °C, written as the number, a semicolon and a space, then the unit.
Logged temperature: 20; °C
